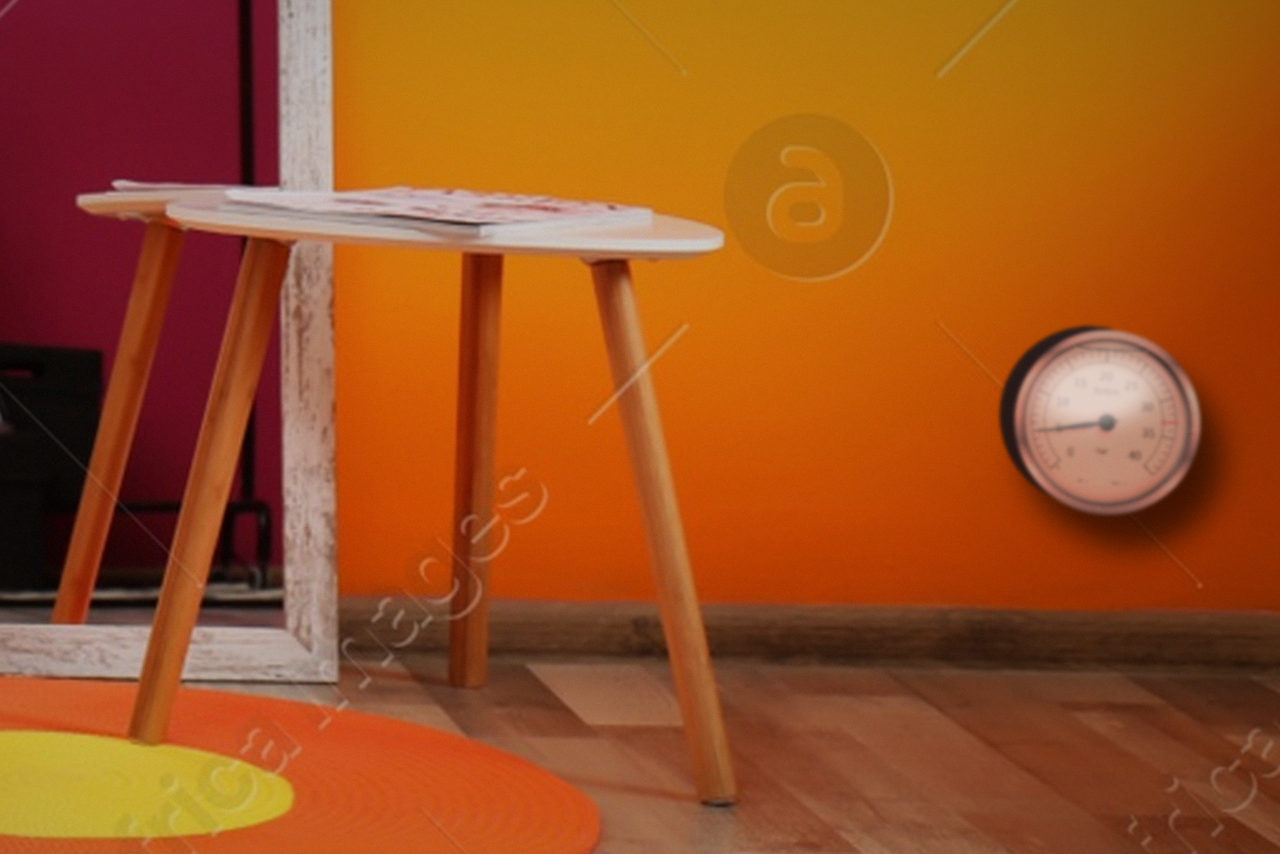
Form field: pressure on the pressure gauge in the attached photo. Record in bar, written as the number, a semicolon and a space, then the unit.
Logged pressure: 5; bar
